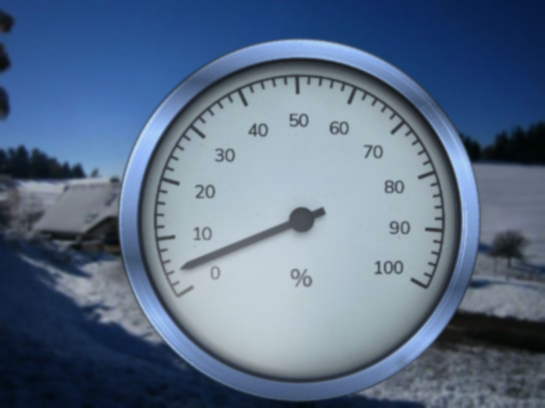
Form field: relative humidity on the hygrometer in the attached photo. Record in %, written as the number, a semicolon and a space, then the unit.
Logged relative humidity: 4; %
